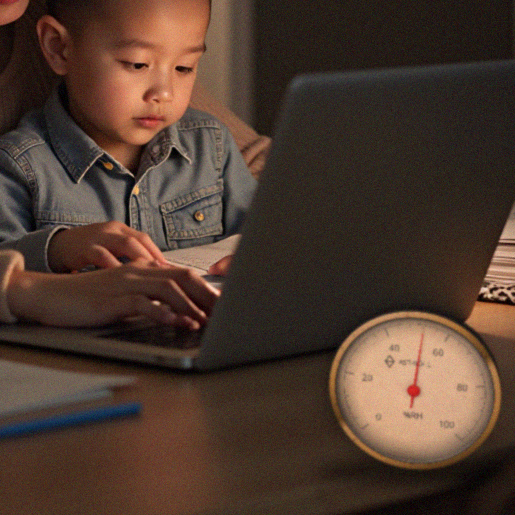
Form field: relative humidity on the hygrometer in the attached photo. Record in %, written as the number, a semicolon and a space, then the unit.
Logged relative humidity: 52; %
